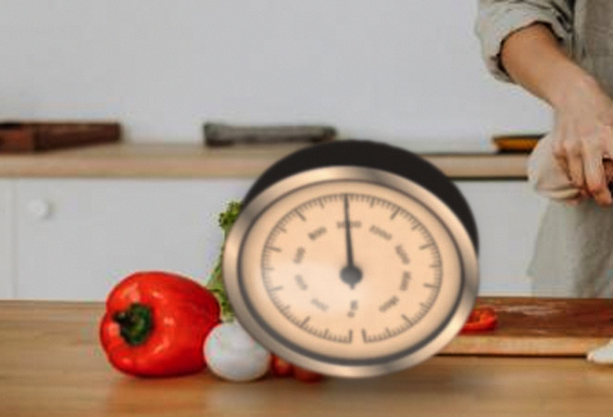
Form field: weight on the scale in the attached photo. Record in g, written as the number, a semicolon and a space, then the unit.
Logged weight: 1000; g
